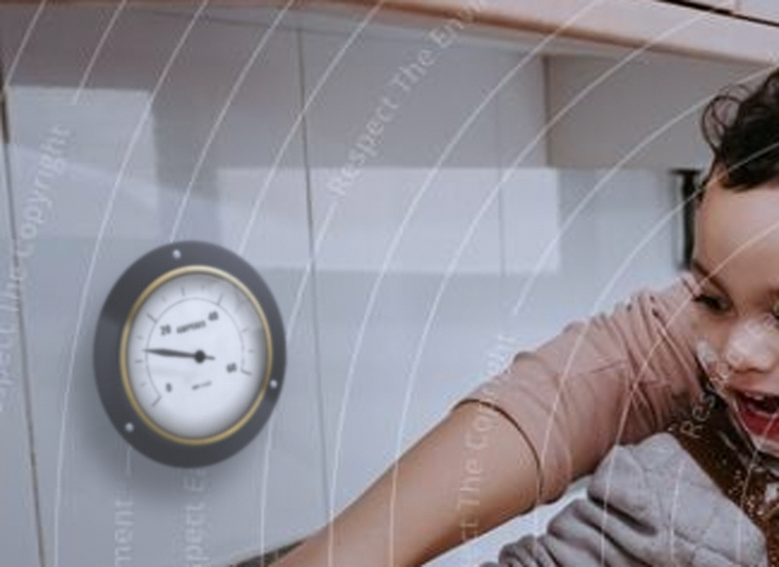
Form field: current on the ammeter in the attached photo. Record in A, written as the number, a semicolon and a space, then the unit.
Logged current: 12.5; A
